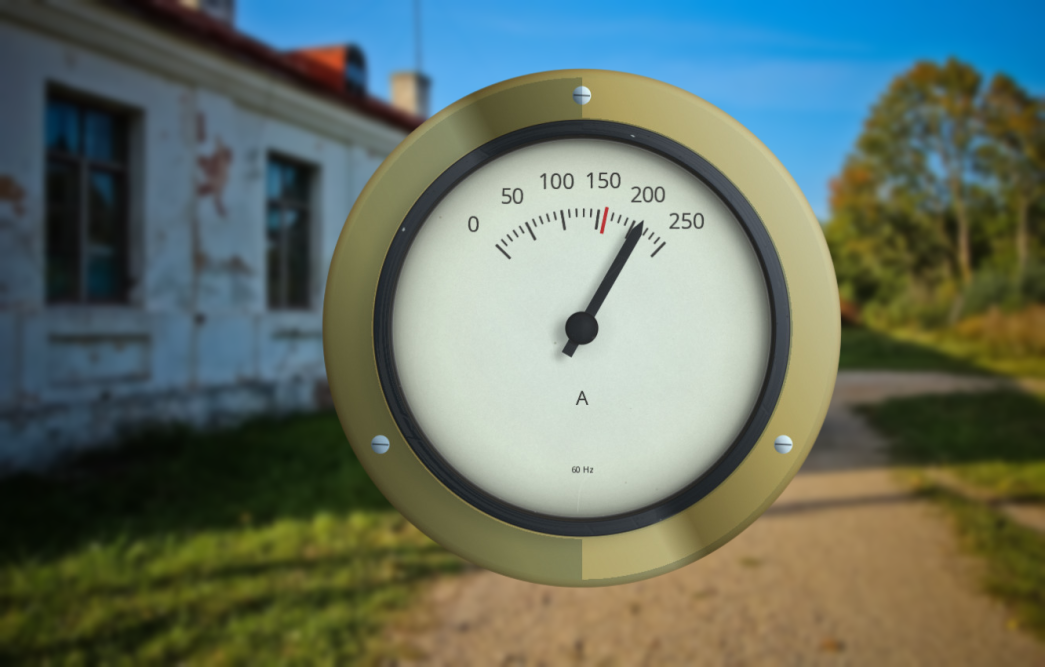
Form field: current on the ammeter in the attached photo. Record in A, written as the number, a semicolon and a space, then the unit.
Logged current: 210; A
